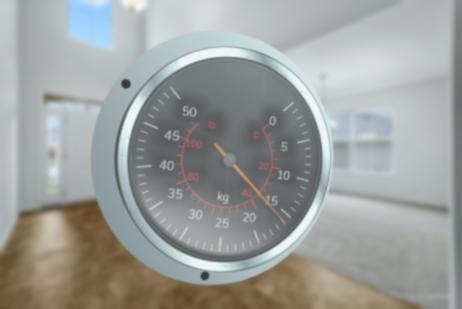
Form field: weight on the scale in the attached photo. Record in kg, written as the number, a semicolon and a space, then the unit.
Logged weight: 16; kg
